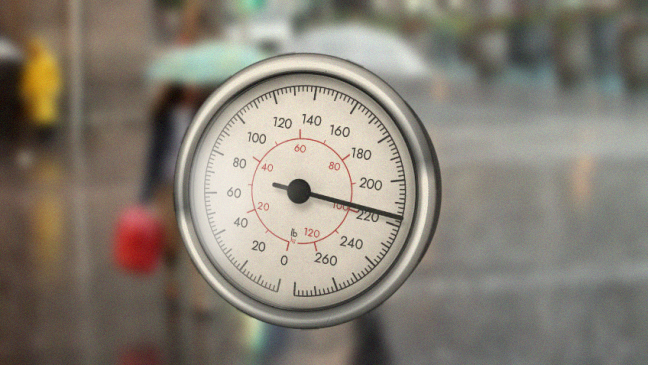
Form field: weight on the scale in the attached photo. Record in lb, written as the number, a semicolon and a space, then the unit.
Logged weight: 216; lb
